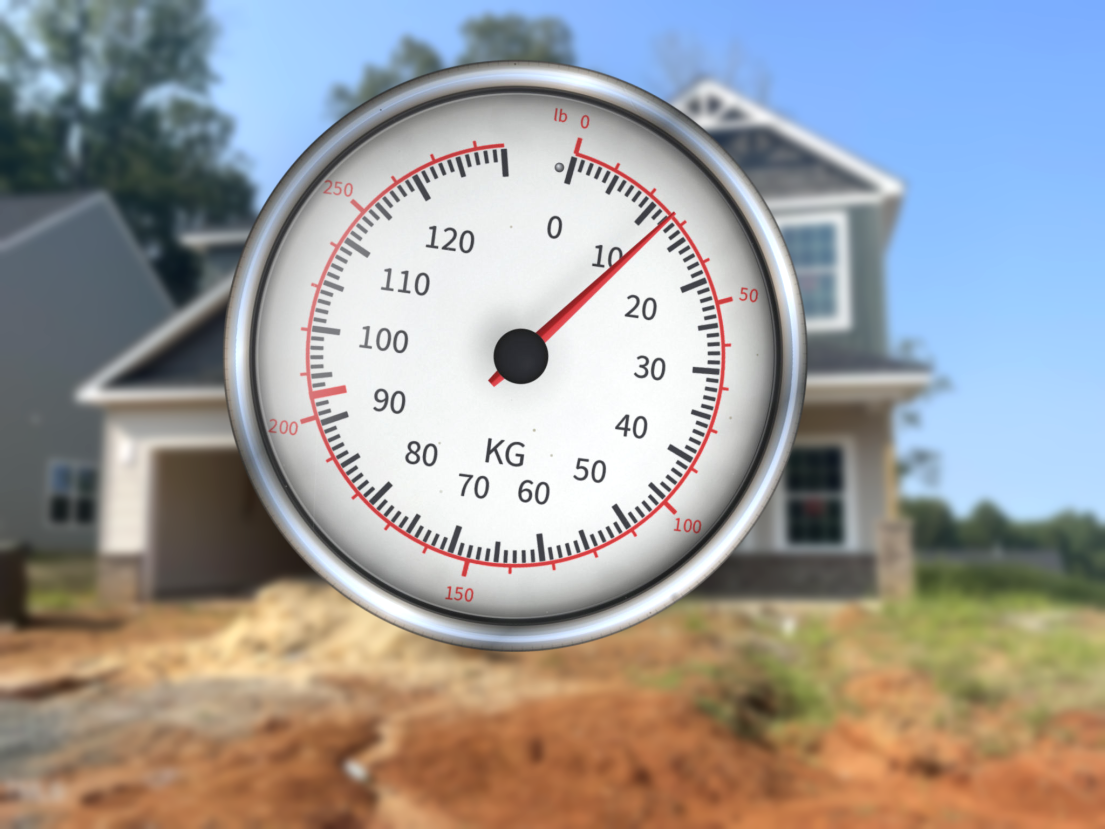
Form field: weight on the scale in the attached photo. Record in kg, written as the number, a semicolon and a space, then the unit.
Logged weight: 12; kg
